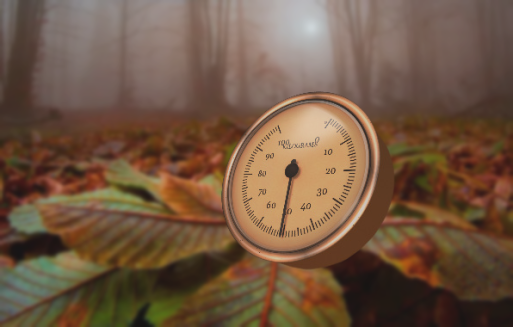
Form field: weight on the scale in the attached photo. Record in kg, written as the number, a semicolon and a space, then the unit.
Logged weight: 50; kg
